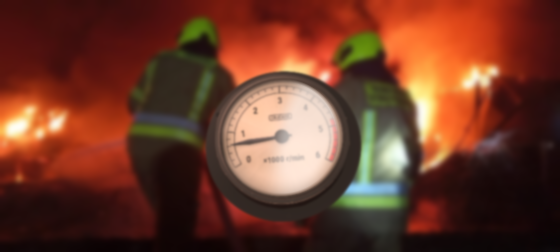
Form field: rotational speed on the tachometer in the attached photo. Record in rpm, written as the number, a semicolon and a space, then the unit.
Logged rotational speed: 600; rpm
